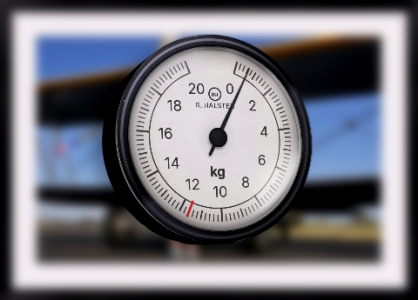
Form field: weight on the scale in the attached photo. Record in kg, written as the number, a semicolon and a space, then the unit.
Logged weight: 0.6; kg
